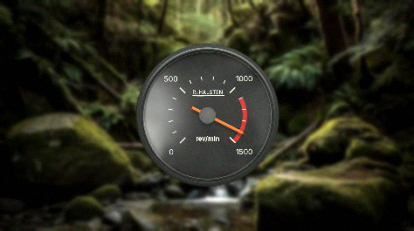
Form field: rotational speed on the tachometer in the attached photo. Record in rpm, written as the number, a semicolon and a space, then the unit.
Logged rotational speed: 1400; rpm
